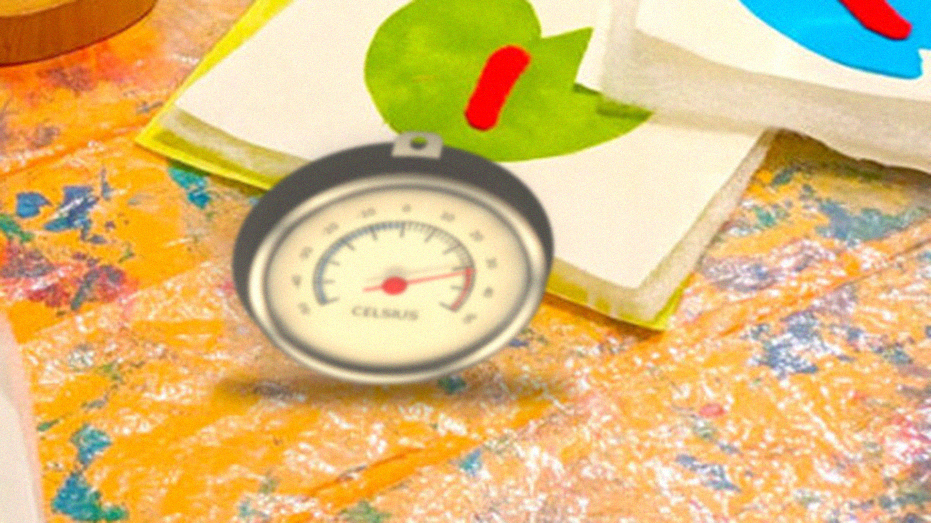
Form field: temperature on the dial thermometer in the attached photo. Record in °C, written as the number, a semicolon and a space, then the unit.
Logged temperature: 30; °C
